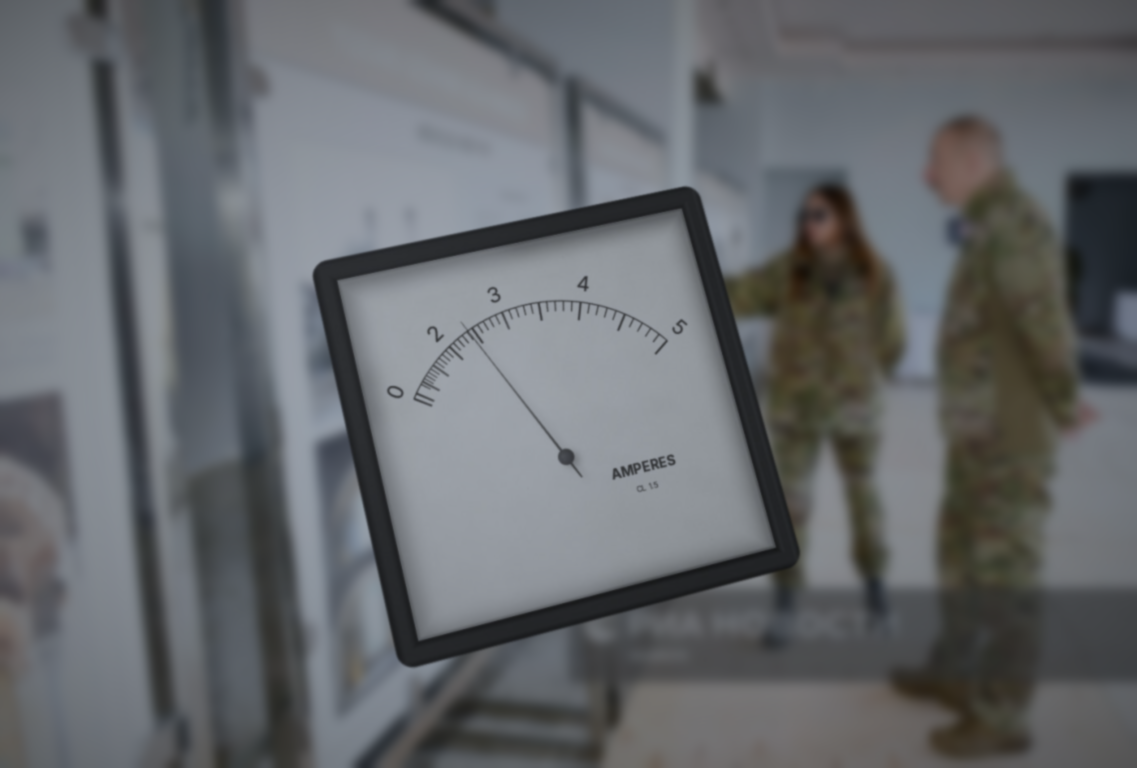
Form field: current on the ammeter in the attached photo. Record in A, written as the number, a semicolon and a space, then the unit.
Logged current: 2.4; A
